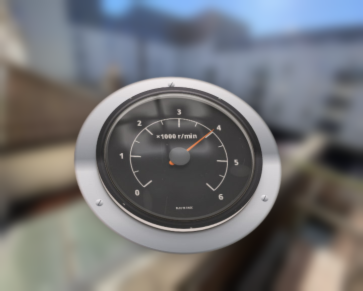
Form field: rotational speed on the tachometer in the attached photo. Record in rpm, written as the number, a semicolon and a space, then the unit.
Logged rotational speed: 4000; rpm
